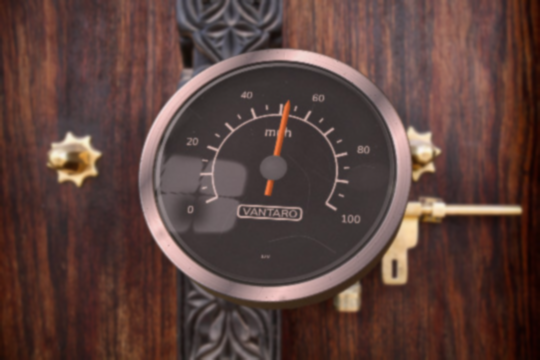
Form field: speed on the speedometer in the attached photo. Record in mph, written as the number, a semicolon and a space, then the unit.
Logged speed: 52.5; mph
